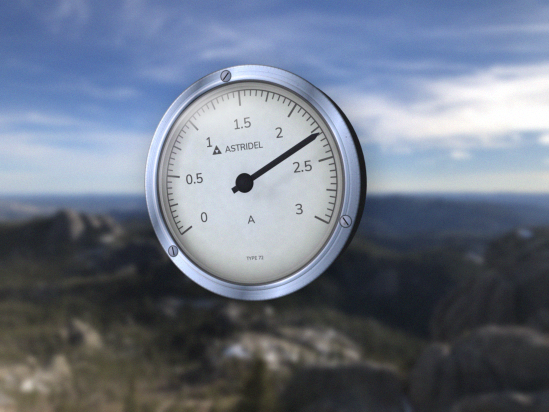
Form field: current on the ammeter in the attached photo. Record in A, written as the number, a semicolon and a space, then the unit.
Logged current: 2.3; A
